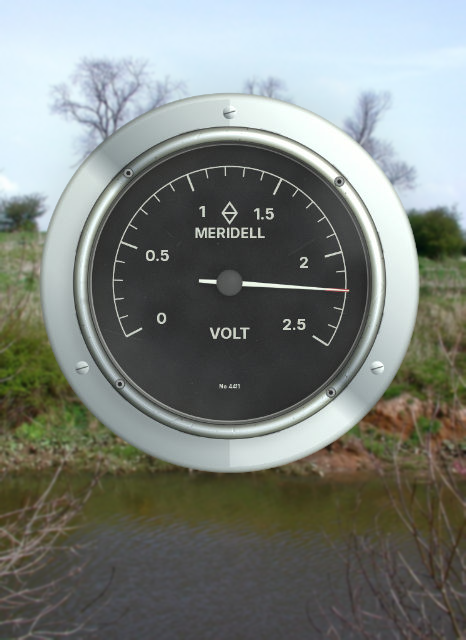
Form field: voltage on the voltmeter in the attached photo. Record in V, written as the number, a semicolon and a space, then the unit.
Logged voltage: 2.2; V
